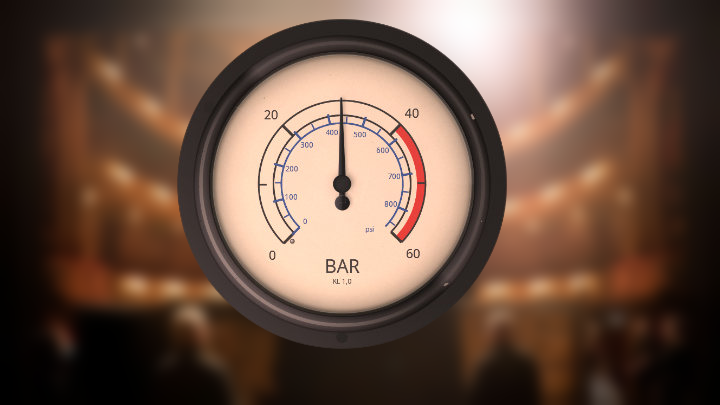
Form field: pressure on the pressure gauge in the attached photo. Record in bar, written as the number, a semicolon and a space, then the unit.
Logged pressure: 30; bar
